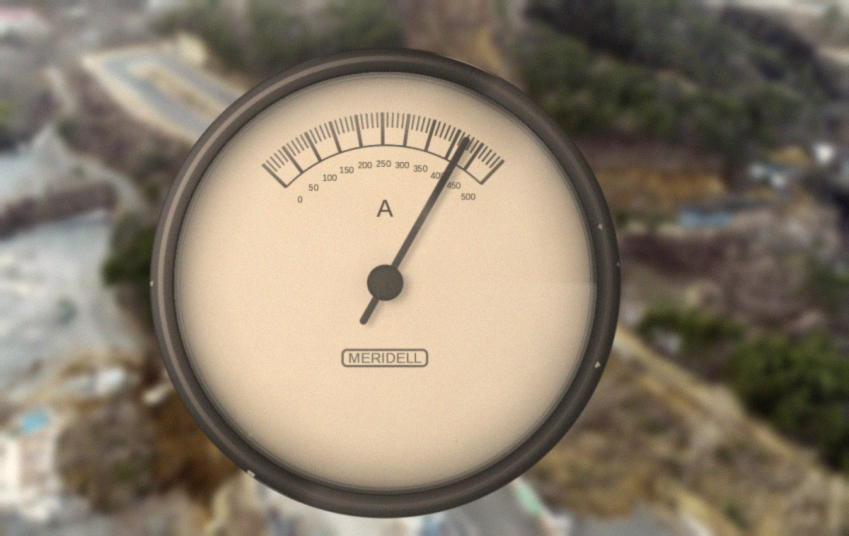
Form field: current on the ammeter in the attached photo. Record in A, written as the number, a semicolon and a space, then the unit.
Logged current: 420; A
